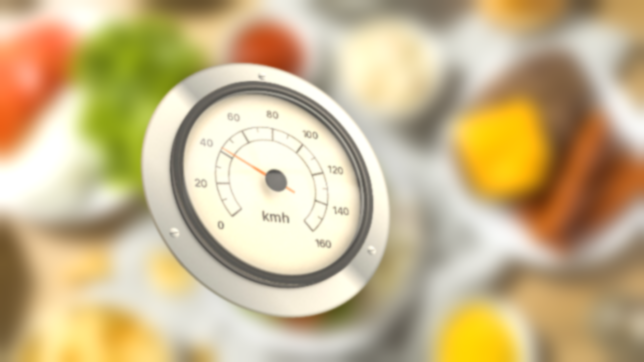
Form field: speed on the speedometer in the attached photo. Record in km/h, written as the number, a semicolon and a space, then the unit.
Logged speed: 40; km/h
